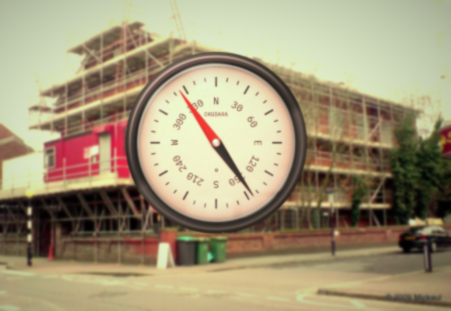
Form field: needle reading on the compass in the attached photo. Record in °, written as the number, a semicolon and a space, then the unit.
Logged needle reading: 325; °
